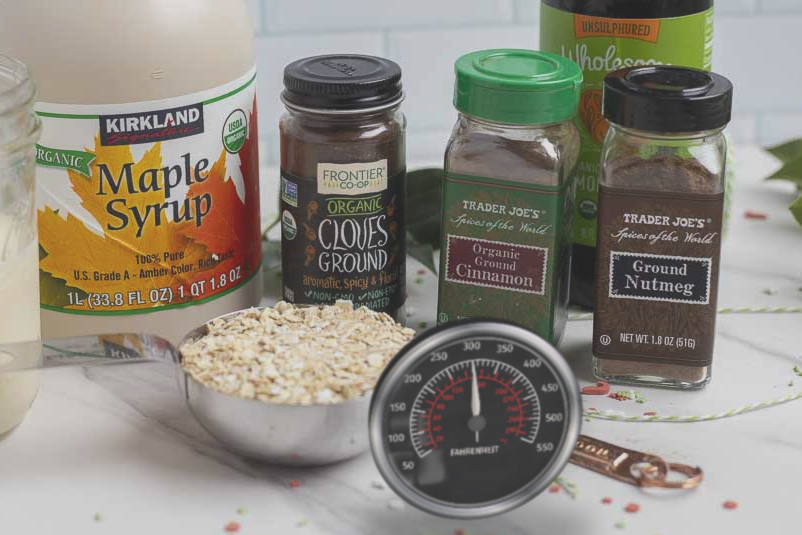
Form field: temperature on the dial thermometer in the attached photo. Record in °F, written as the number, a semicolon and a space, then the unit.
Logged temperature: 300; °F
